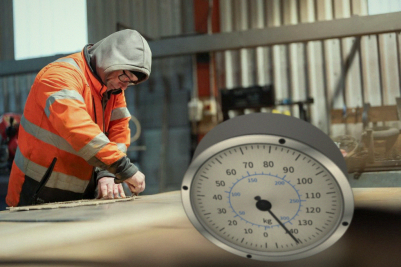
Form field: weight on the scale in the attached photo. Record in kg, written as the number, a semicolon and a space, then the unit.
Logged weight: 140; kg
